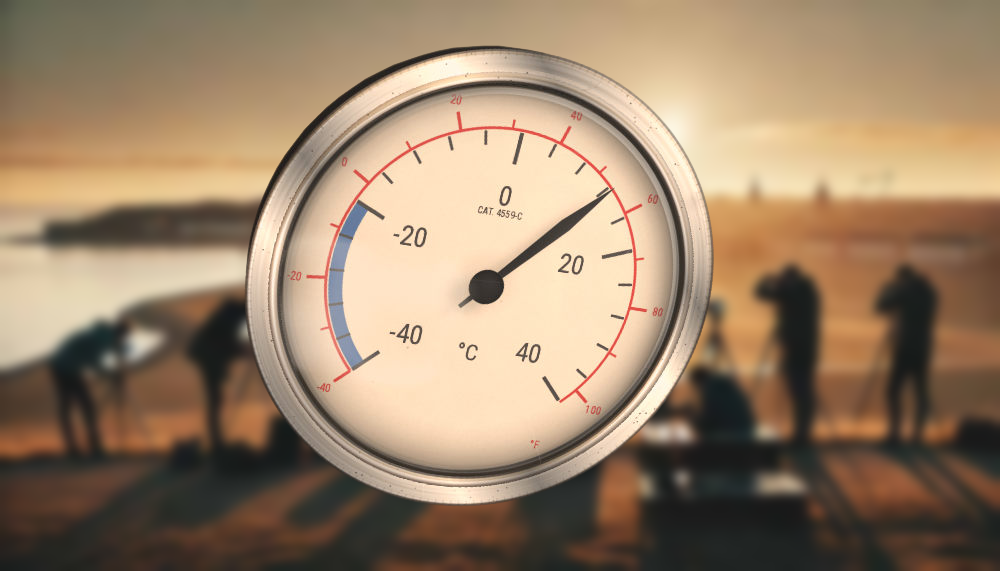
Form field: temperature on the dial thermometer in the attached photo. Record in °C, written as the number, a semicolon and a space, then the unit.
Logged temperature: 12; °C
